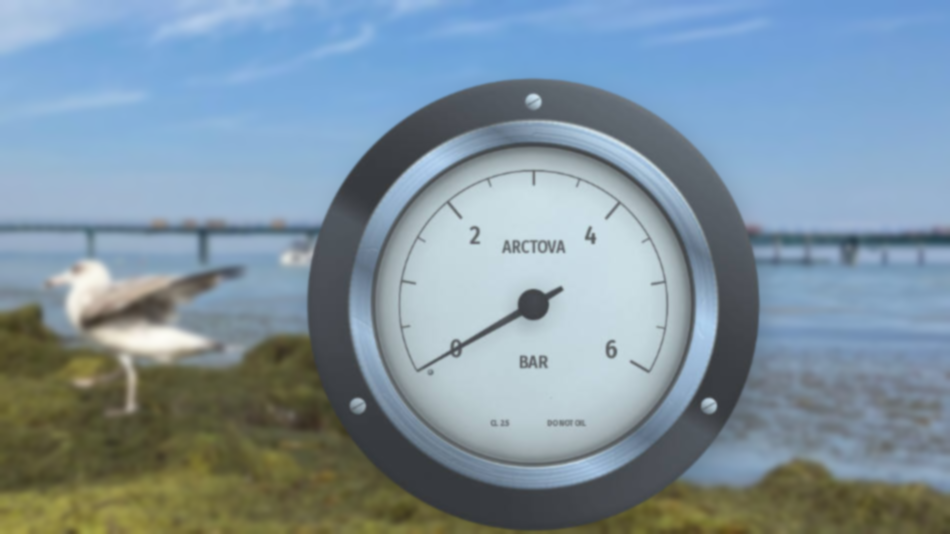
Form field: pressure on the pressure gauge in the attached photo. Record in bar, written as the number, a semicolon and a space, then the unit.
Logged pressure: 0; bar
